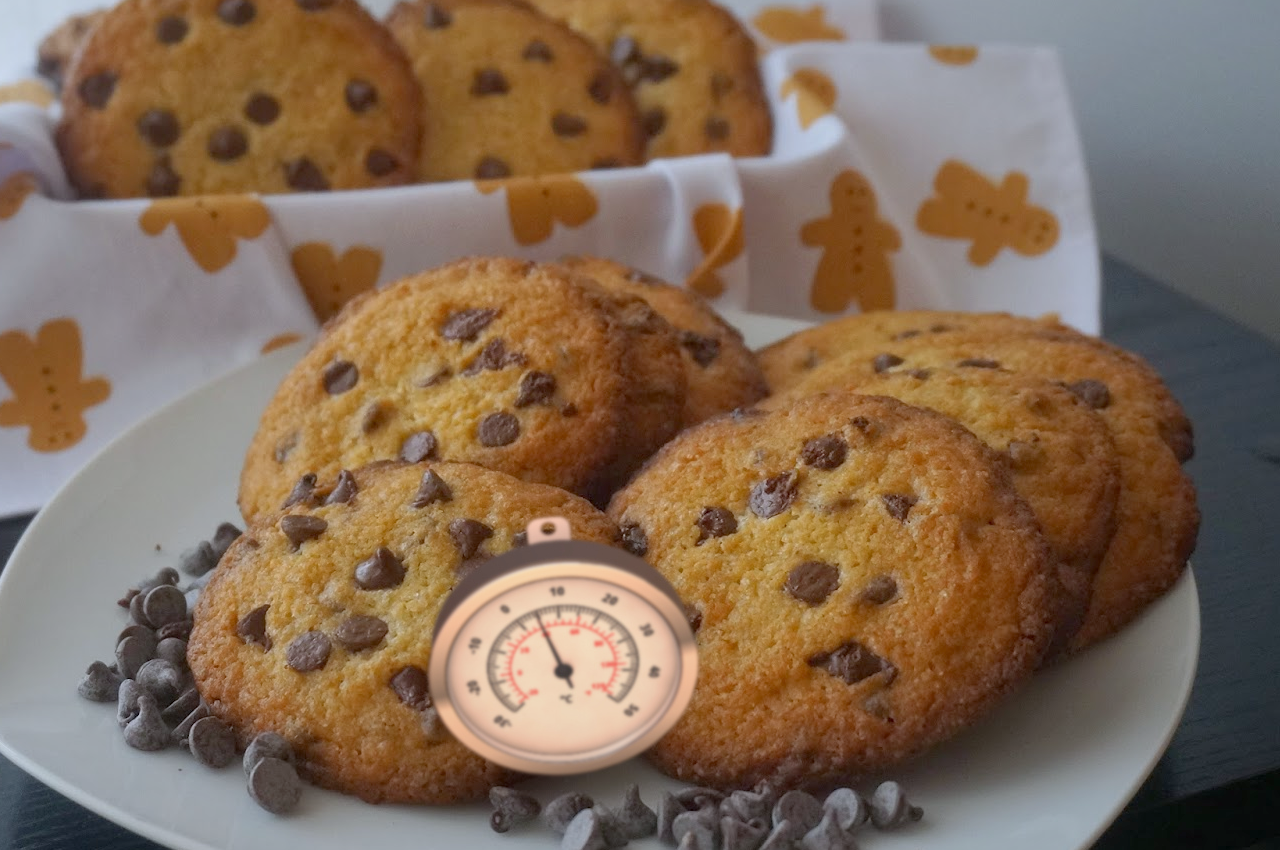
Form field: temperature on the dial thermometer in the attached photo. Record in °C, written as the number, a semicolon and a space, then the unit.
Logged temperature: 5; °C
